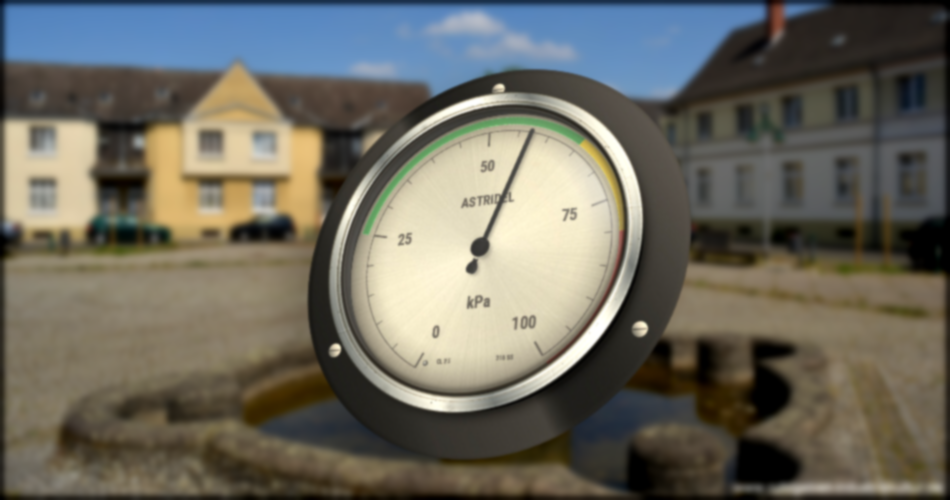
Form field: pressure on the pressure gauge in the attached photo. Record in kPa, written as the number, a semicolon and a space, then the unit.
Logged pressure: 57.5; kPa
